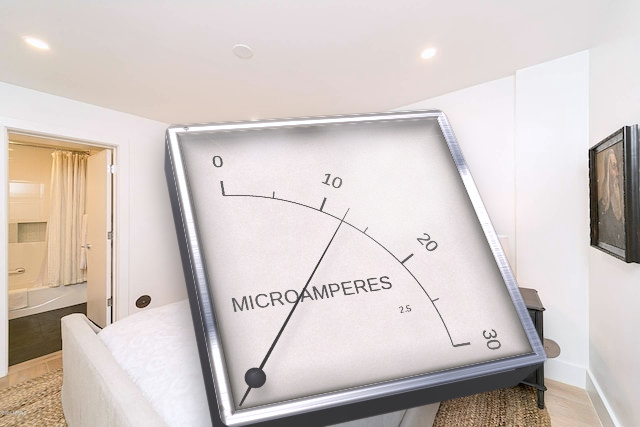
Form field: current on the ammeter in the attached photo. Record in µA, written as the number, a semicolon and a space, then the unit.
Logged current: 12.5; µA
